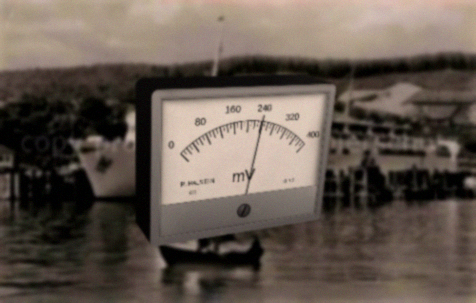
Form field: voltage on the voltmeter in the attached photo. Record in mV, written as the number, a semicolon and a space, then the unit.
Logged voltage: 240; mV
